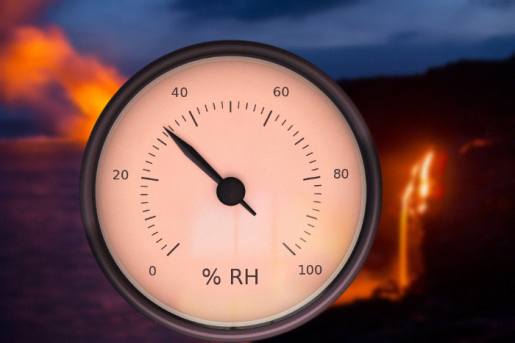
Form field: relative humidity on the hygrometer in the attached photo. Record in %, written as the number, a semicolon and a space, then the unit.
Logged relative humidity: 33; %
